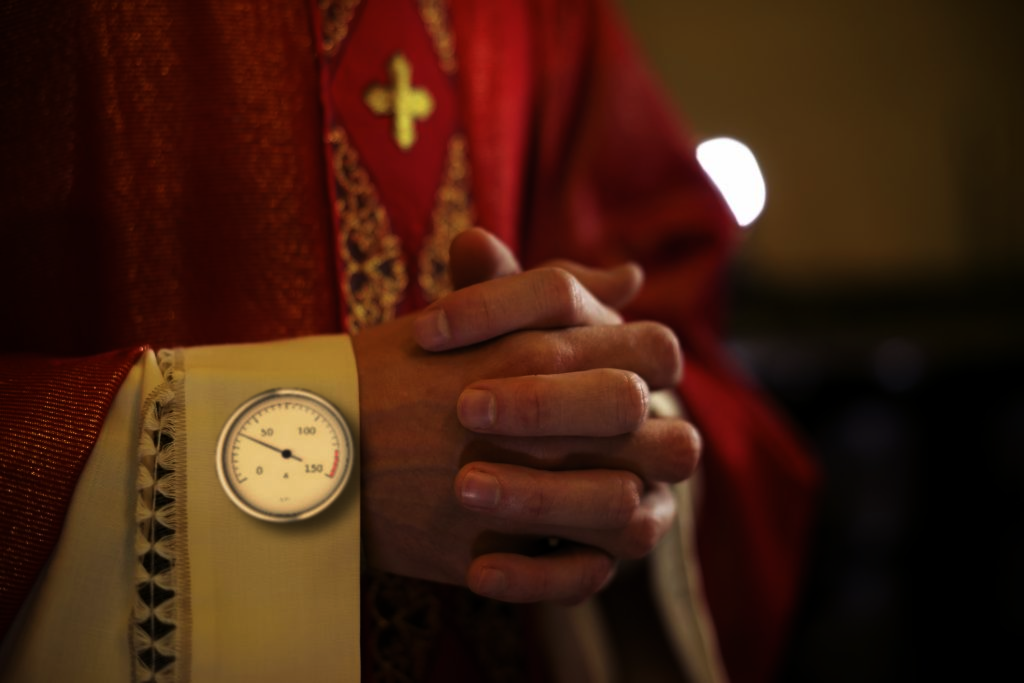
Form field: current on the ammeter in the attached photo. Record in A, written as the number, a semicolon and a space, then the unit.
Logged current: 35; A
